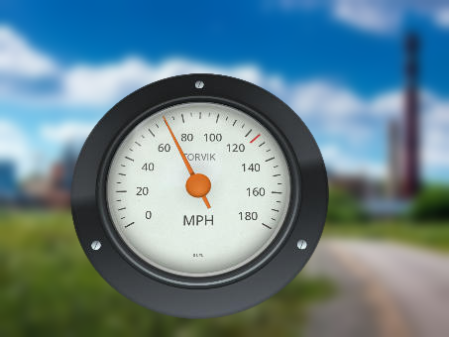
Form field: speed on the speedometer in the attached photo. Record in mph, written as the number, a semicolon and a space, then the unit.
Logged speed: 70; mph
